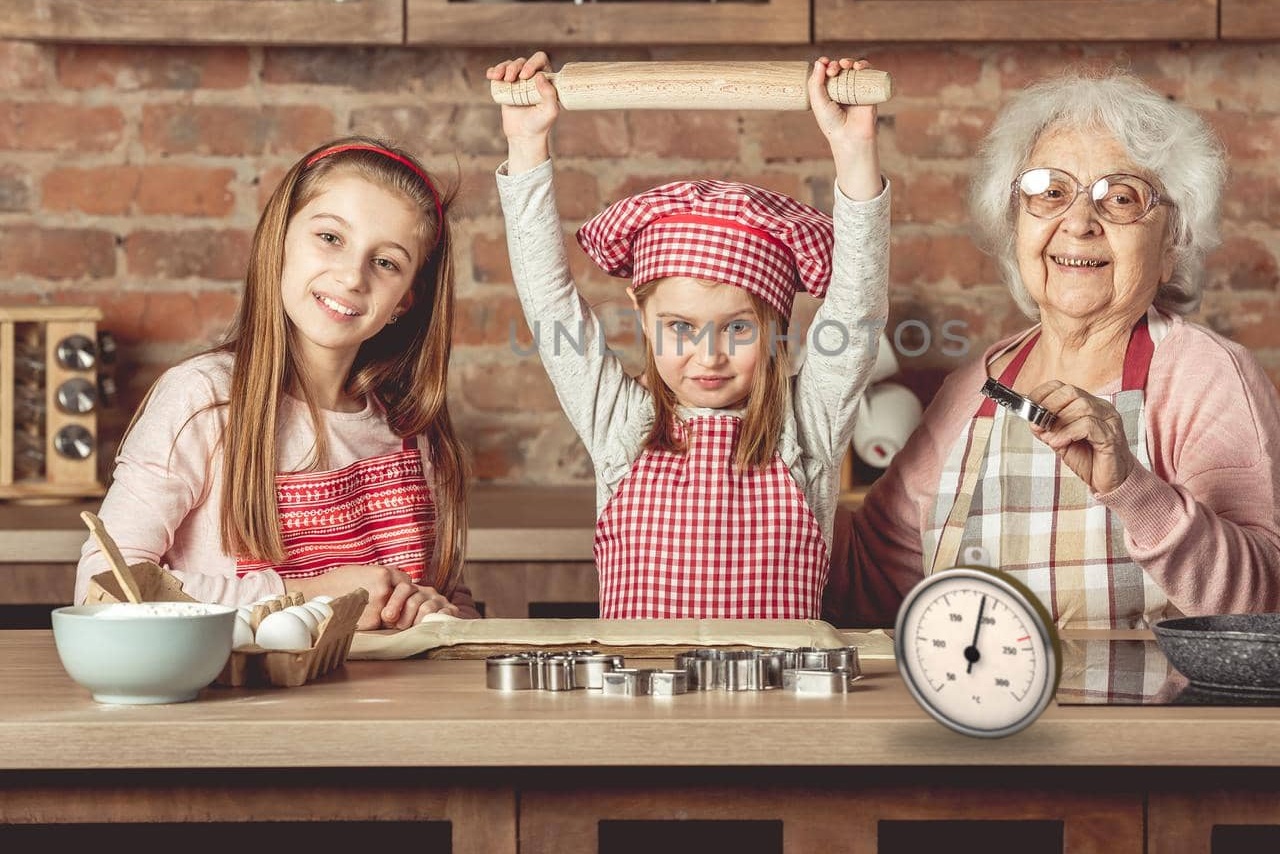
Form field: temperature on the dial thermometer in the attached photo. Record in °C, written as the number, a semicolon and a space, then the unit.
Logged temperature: 190; °C
